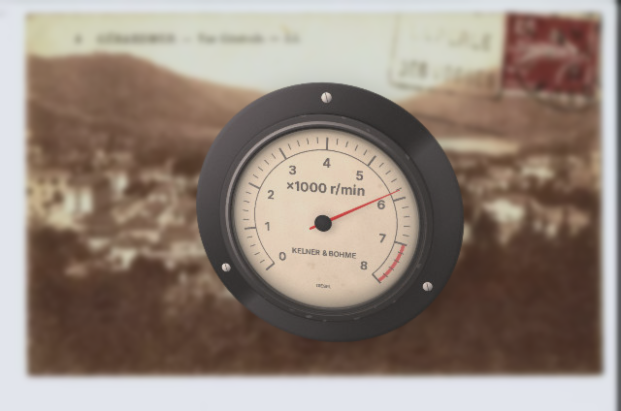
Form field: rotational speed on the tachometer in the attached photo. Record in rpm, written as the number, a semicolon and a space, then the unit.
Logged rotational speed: 5800; rpm
